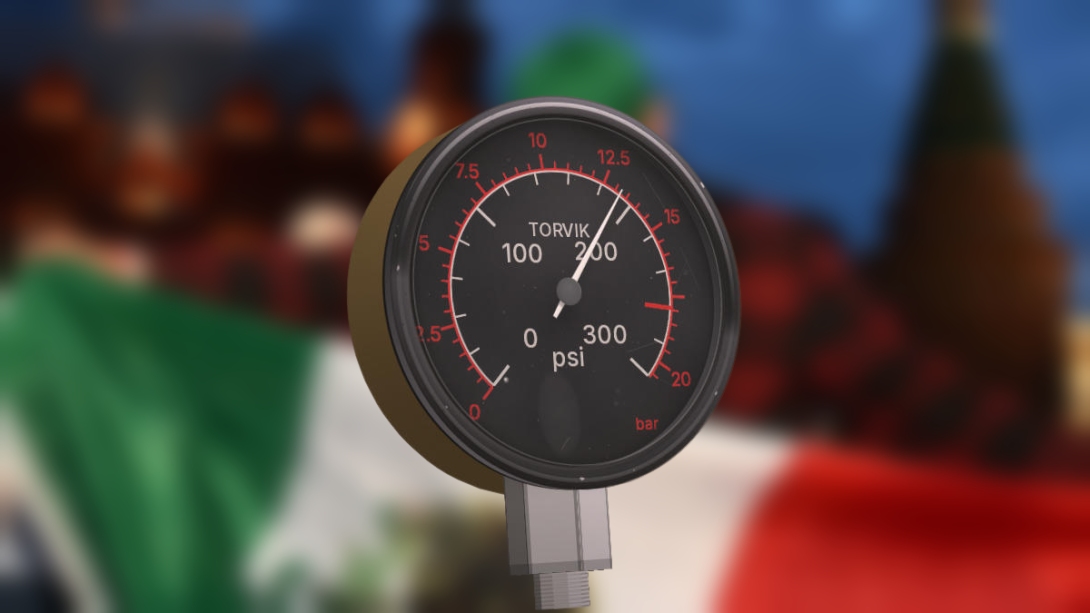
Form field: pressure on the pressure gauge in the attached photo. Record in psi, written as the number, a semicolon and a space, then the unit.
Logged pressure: 190; psi
